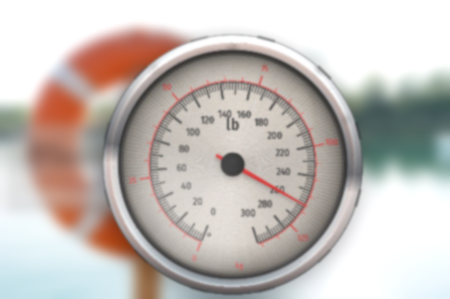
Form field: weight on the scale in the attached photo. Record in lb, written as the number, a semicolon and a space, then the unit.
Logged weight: 260; lb
